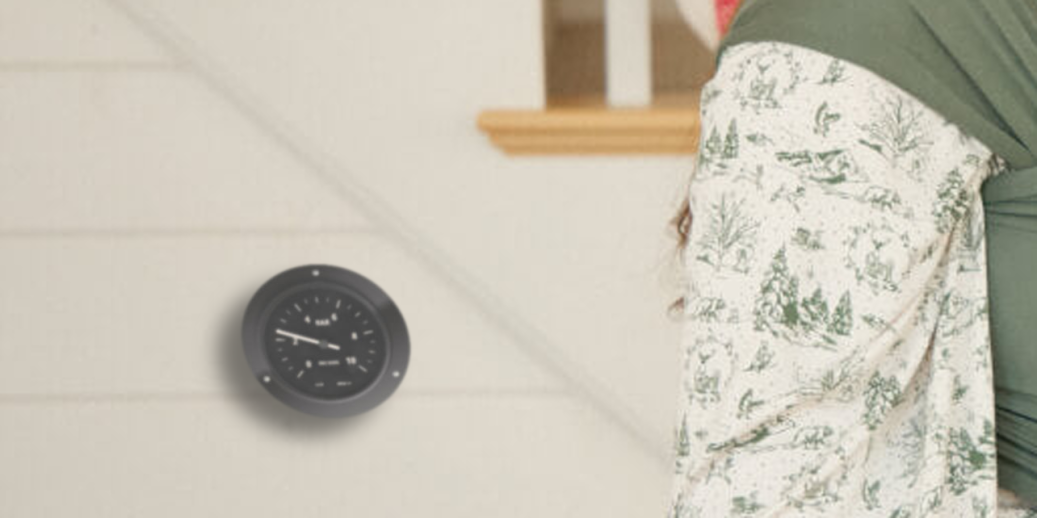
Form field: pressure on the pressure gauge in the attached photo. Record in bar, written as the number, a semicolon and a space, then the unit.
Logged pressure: 2.5; bar
